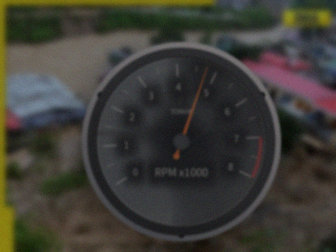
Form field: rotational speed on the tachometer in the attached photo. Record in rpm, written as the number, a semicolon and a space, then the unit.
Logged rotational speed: 4750; rpm
